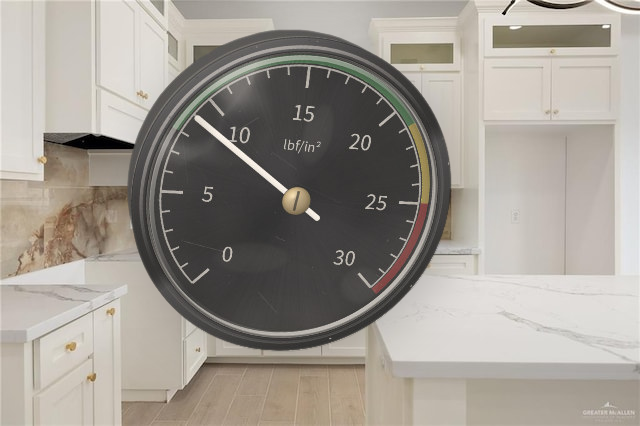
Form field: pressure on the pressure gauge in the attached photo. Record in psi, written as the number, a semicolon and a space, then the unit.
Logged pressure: 9; psi
